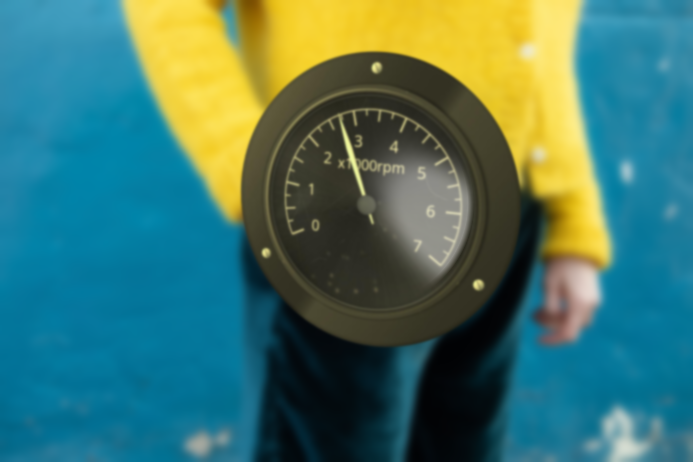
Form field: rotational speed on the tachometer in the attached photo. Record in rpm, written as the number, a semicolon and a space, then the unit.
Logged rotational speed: 2750; rpm
